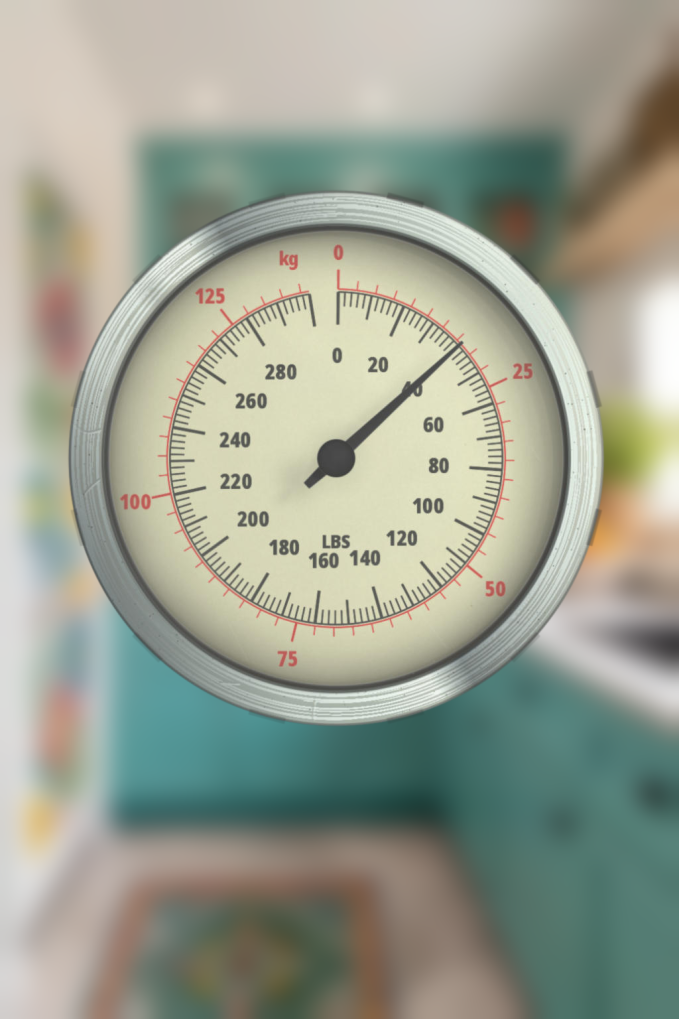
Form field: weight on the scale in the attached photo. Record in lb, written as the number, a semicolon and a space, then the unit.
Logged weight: 40; lb
